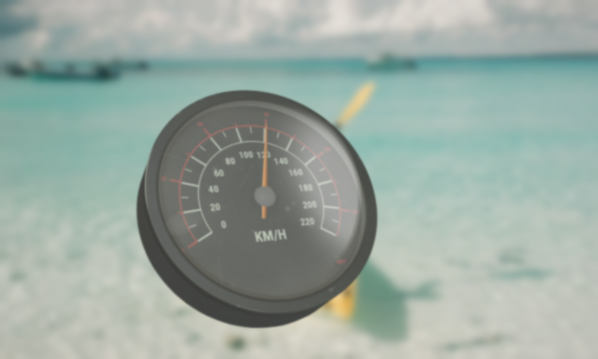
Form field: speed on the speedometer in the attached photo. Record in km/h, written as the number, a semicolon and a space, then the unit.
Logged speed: 120; km/h
